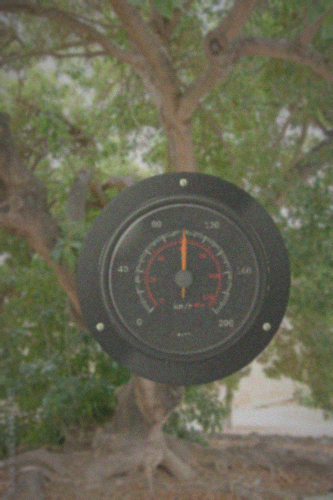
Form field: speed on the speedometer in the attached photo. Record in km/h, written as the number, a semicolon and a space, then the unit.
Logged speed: 100; km/h
